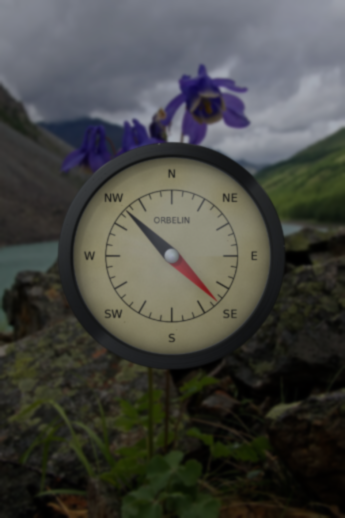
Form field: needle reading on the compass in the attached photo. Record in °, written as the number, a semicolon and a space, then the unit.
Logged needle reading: 135; °
